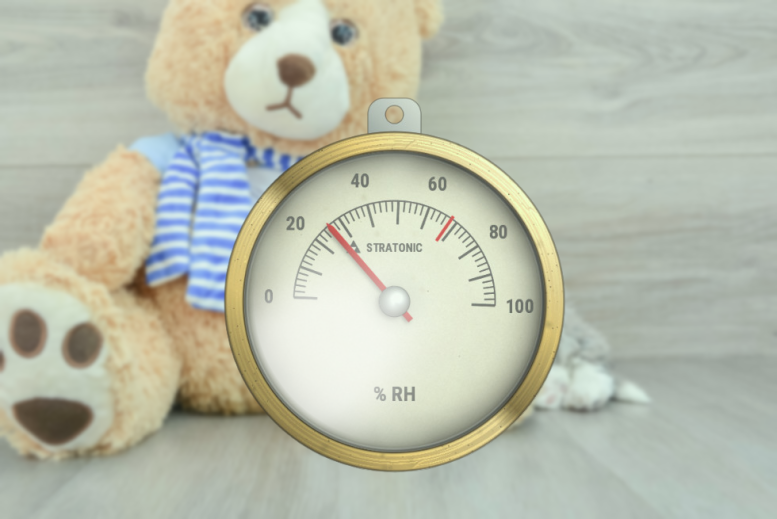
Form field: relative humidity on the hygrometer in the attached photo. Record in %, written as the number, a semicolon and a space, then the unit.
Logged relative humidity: 26; %
